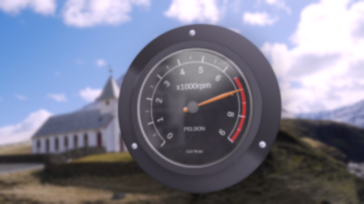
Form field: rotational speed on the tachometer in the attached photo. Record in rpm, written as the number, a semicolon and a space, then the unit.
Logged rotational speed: 7000; rpm
